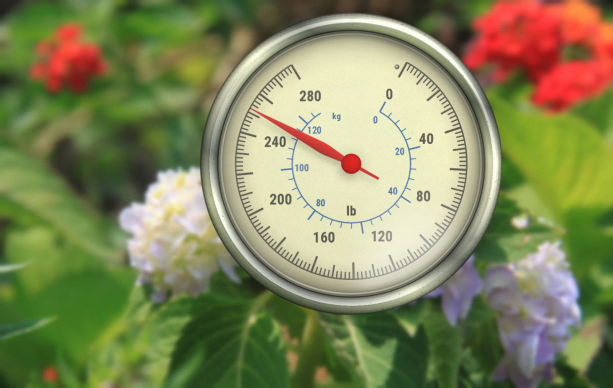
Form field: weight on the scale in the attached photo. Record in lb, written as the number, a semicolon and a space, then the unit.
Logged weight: 252; lb
